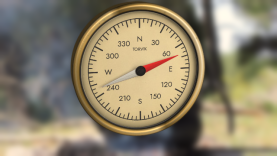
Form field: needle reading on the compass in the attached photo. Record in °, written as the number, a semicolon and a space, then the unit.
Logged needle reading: 70; °
